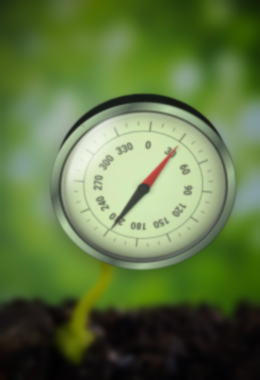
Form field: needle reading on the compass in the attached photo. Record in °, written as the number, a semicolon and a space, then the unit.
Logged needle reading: 30; °
